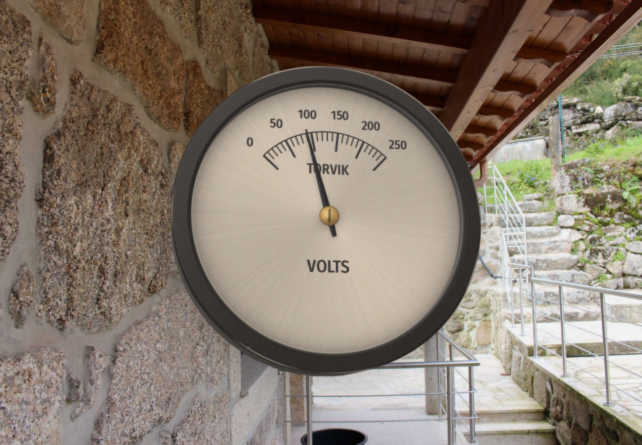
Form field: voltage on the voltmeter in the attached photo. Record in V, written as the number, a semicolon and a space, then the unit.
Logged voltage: 90; V
